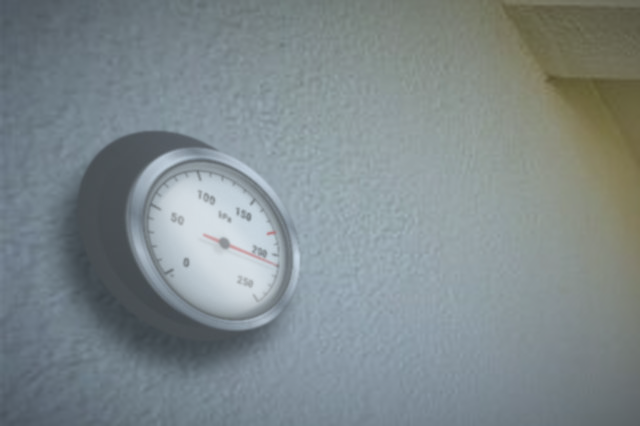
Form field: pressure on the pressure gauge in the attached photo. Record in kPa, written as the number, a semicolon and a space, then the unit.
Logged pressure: 210; kPa
